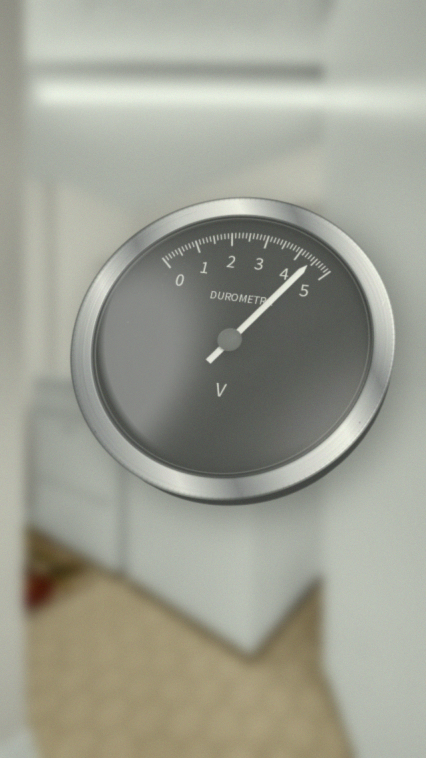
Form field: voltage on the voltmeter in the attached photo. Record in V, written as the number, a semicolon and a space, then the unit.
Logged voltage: 4.5; V
